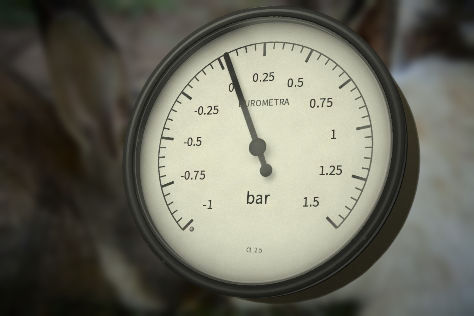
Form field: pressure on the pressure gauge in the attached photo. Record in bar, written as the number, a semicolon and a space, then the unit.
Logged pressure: 0.05; bar
